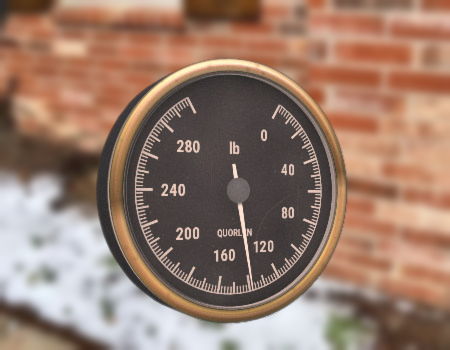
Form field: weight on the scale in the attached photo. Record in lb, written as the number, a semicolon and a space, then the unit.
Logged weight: 140; lb
